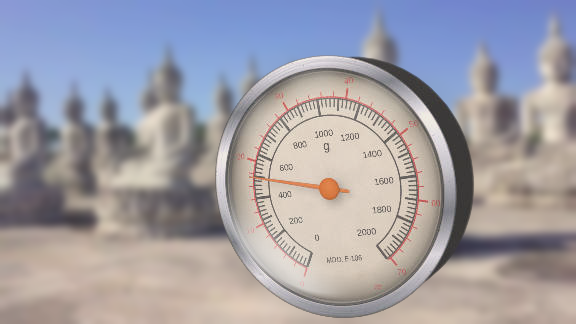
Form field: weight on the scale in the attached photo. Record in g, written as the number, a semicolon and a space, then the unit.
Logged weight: 500; g
